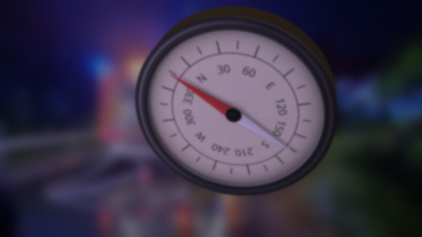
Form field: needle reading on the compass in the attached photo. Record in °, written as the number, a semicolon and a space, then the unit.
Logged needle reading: 345; °
